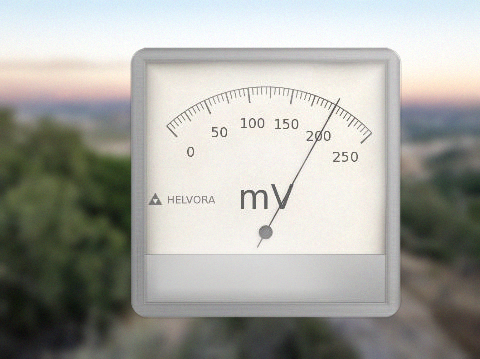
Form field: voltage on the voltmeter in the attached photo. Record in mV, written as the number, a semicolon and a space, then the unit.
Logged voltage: 200; mV
